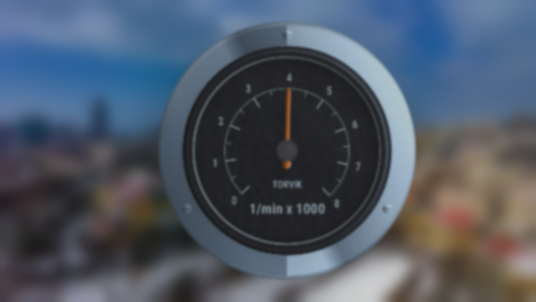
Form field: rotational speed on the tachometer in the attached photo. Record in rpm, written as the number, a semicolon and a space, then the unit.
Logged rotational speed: 4000; rpm
